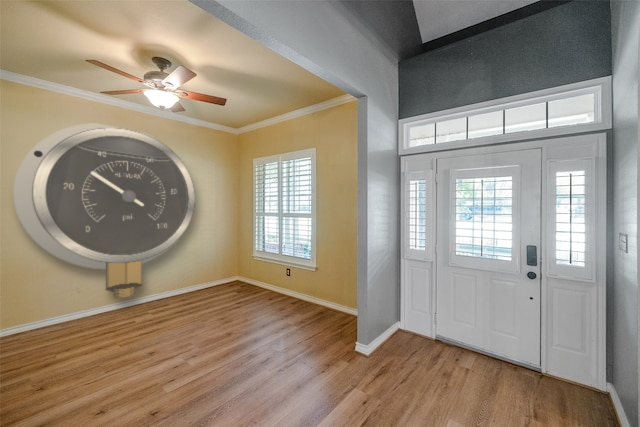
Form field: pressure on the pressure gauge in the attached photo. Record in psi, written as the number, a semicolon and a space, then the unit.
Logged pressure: 30; psi
